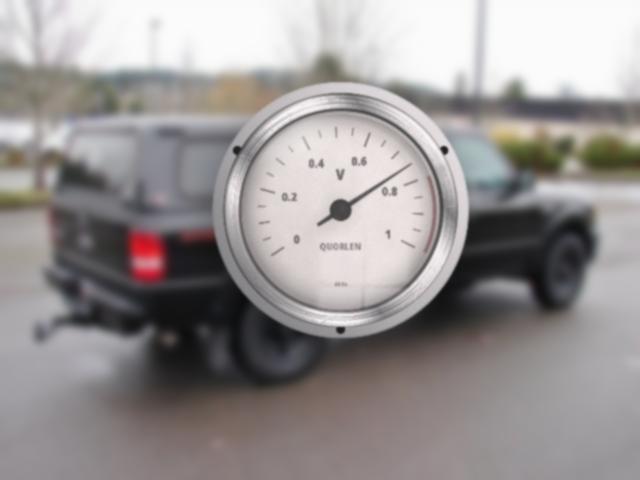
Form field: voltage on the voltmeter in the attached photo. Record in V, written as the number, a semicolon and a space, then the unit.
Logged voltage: 0.75; V
